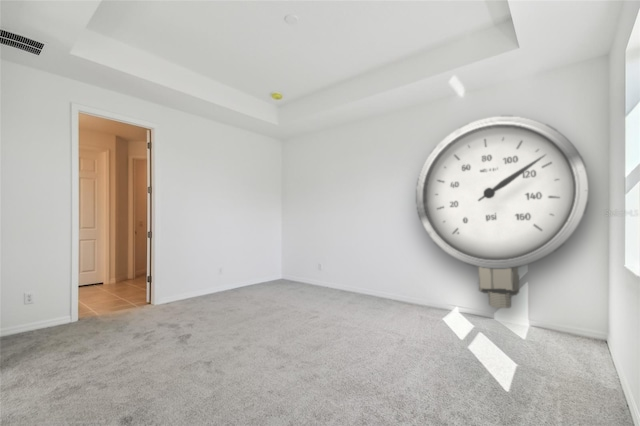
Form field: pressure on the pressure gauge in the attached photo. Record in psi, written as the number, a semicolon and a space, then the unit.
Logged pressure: 115; psi
